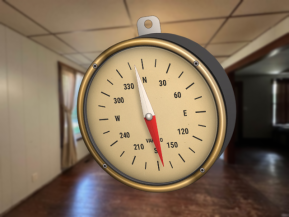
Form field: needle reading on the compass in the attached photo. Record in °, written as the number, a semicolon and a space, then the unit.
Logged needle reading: 172.5; °
